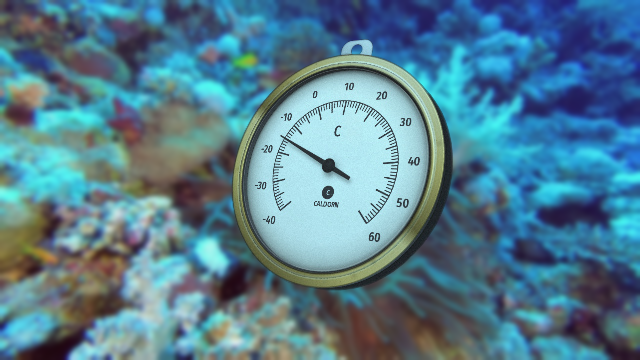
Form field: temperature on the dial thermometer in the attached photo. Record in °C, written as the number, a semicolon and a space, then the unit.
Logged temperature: -15; °C
